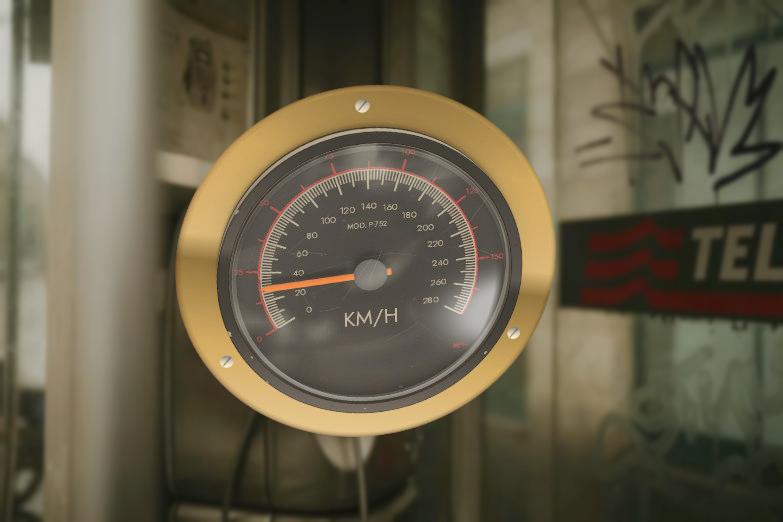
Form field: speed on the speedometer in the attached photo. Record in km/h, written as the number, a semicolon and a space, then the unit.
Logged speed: 30; km/h
